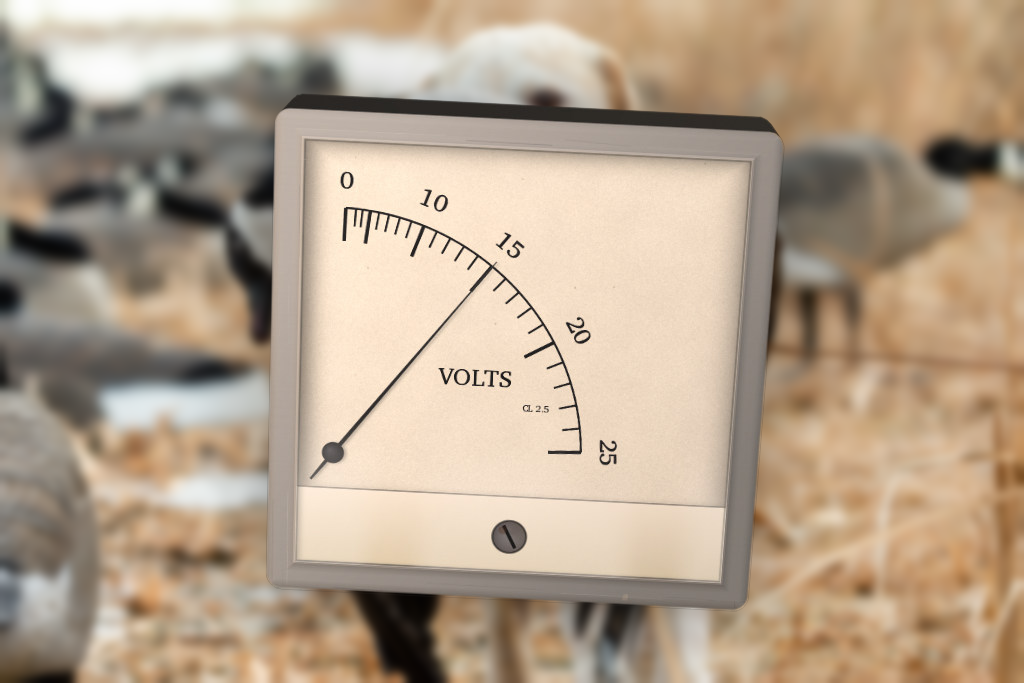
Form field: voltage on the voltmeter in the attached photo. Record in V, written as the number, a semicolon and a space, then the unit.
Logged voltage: 15; V
